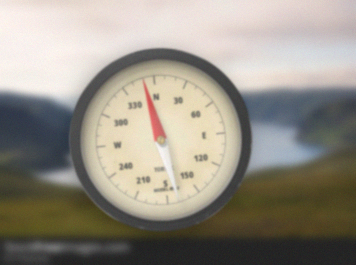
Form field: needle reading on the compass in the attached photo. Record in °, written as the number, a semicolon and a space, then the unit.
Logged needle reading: 350; °
